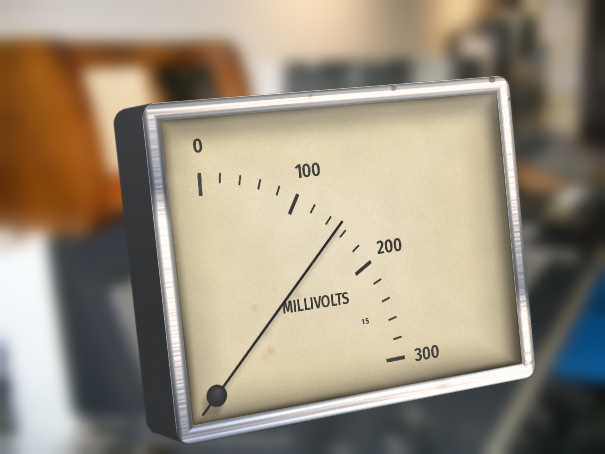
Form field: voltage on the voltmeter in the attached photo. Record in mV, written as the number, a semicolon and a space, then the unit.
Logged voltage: 150; mV
